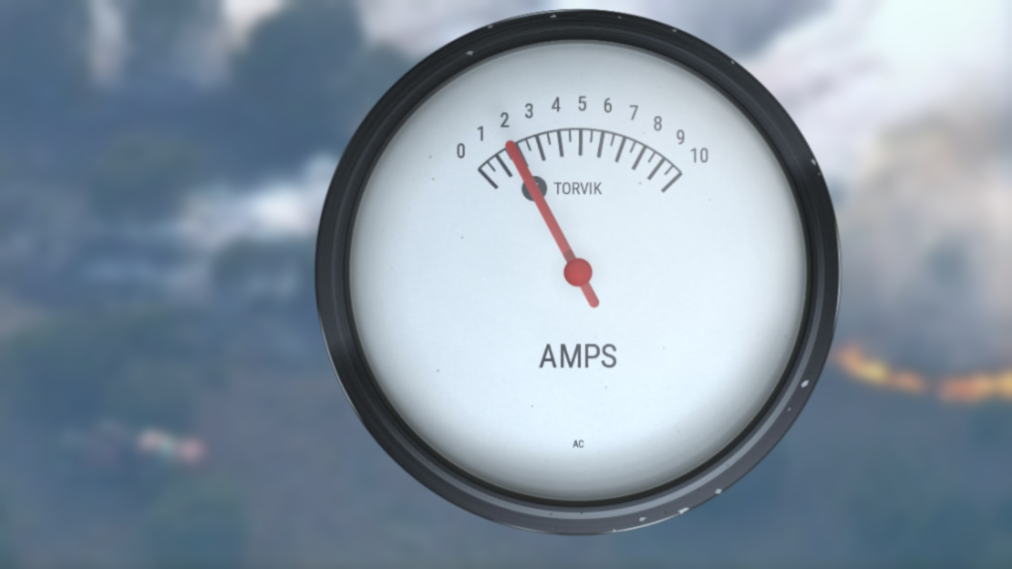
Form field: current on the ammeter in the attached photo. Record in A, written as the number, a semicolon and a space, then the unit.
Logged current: 1.75; A
